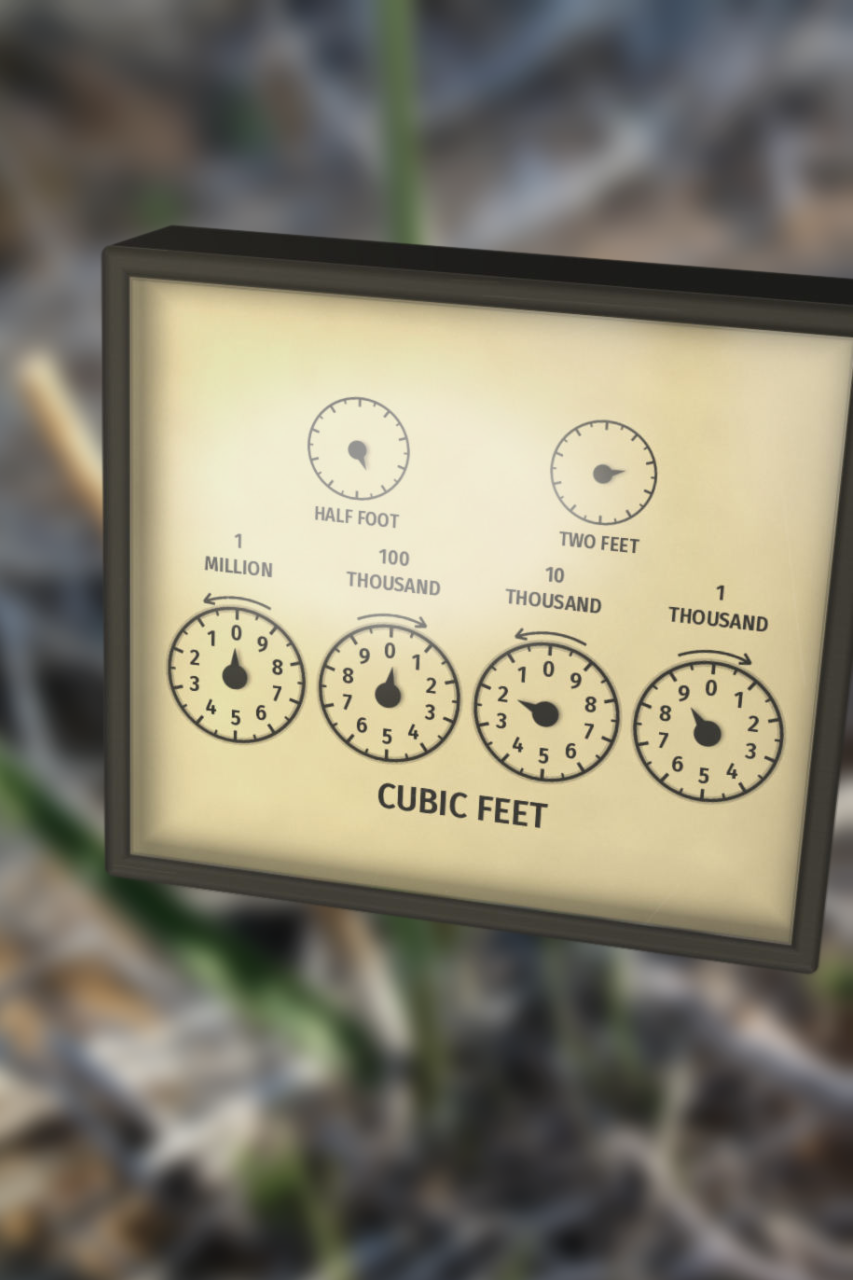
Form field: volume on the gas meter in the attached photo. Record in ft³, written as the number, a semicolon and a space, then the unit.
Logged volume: 1900; ft³
